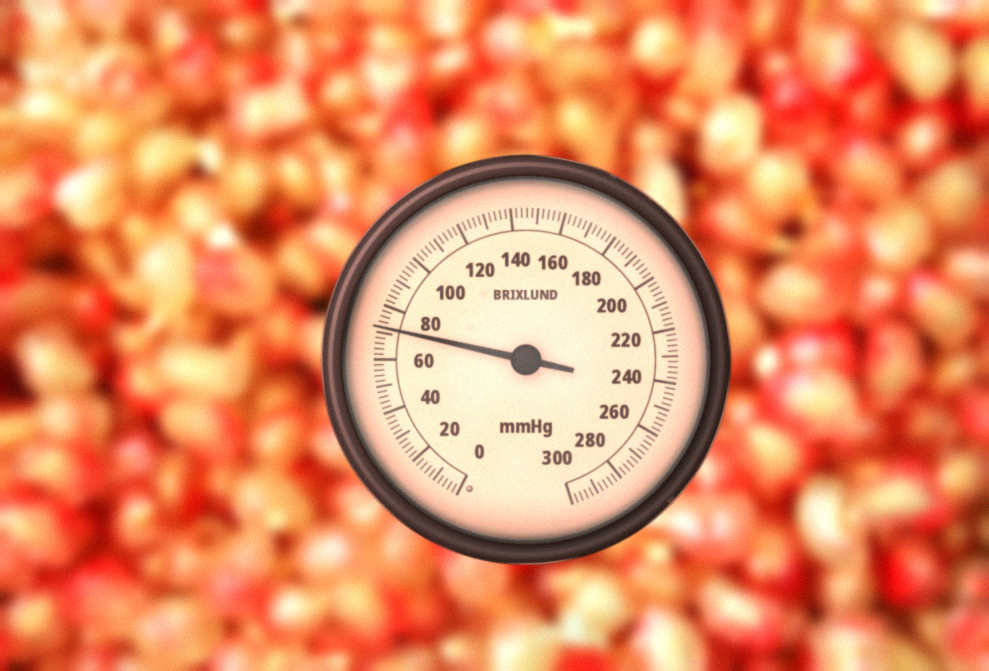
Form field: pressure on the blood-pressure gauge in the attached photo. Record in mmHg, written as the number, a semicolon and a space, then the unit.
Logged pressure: 72; mmHg
